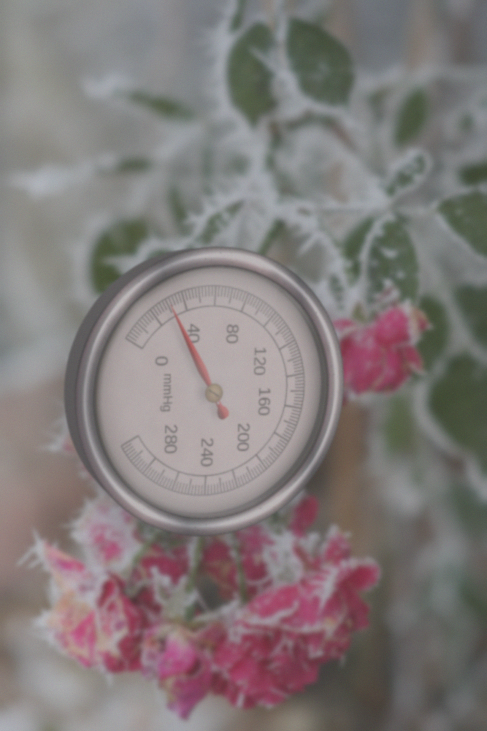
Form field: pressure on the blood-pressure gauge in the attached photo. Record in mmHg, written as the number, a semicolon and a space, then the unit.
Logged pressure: 30; mmHg
